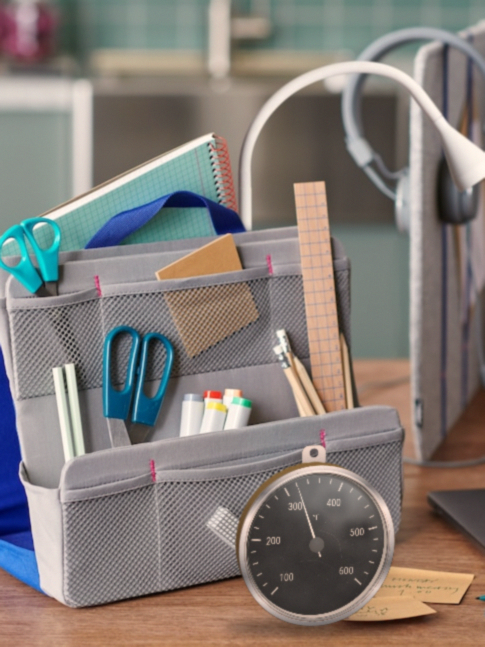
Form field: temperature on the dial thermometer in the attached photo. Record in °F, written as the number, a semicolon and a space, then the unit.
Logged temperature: 320; °F
